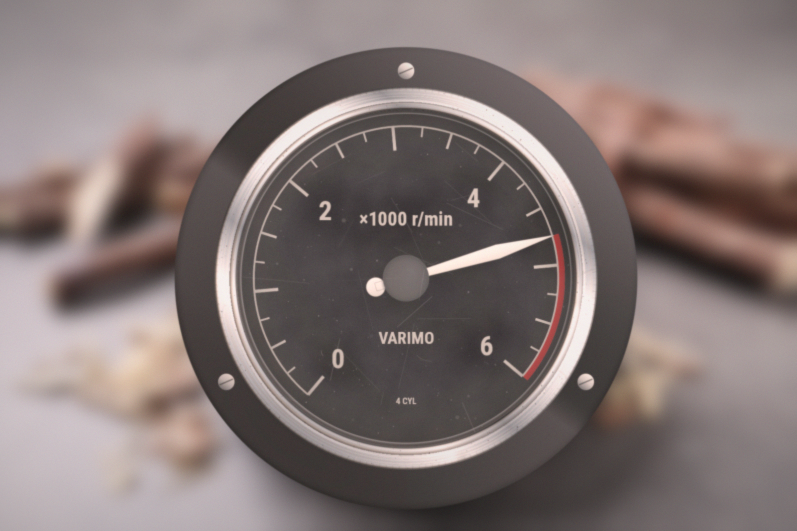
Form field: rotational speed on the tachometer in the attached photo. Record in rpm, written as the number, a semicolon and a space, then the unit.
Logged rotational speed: 4750; rpm
